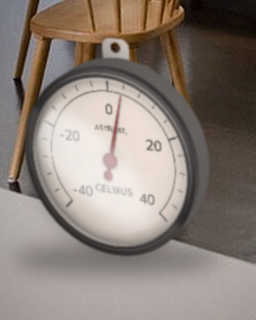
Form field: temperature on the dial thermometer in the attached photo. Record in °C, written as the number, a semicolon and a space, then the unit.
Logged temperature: 4; °C
